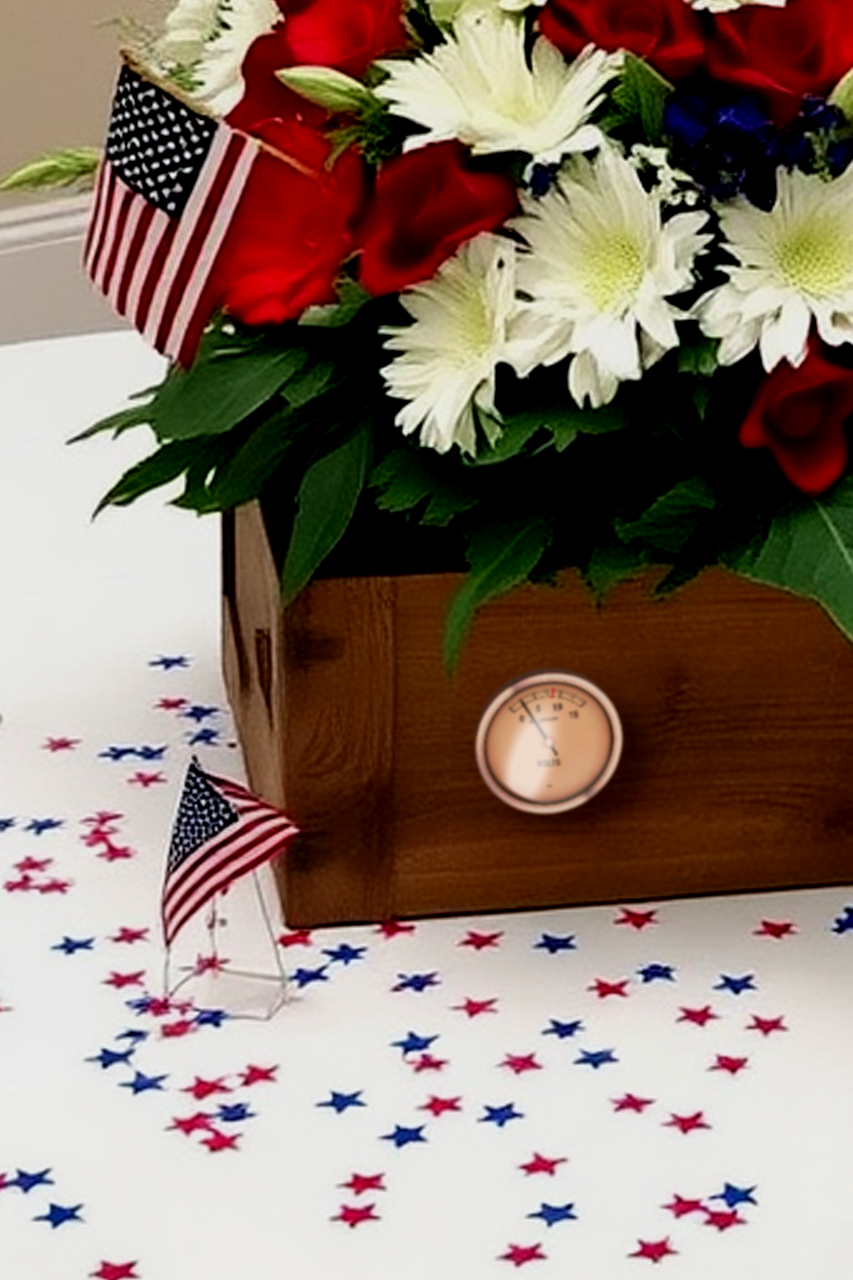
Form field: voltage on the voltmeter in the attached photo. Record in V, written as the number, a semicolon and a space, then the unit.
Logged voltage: 2.5; V
